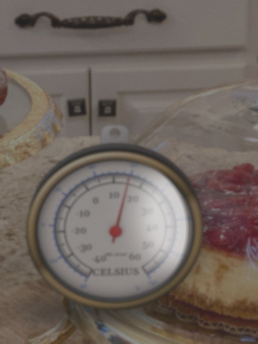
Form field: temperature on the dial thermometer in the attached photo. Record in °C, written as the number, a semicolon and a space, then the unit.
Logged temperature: 15; °C
